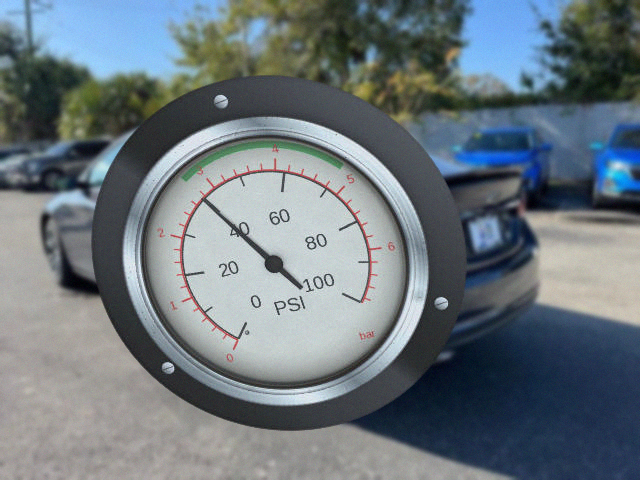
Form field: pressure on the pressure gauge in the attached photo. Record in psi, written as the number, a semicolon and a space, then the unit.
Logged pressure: 40; psi
